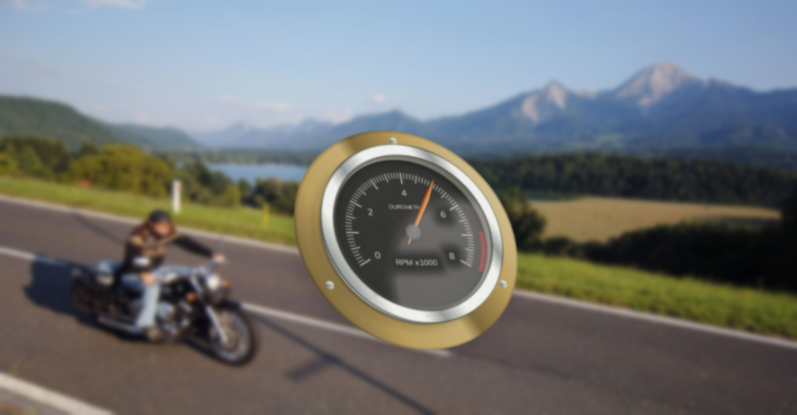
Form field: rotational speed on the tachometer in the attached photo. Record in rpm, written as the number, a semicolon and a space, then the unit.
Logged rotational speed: 5000; rpm
